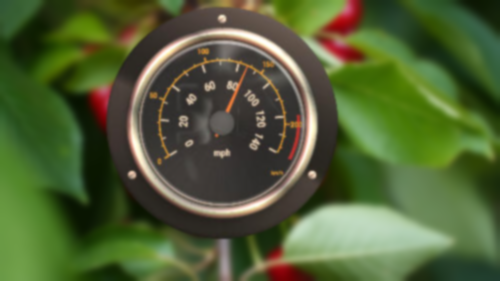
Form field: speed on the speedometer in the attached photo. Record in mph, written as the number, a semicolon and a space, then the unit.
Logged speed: 85; mph
